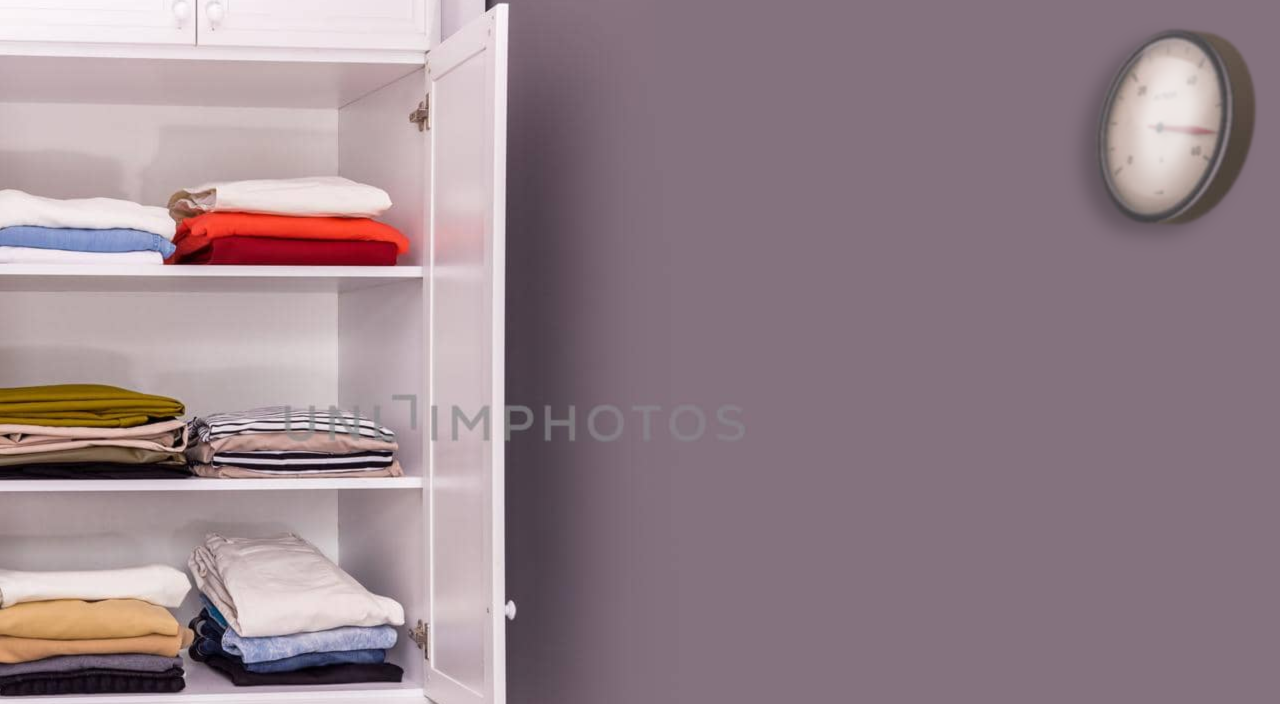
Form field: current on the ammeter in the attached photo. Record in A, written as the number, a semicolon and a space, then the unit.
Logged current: 55; A
